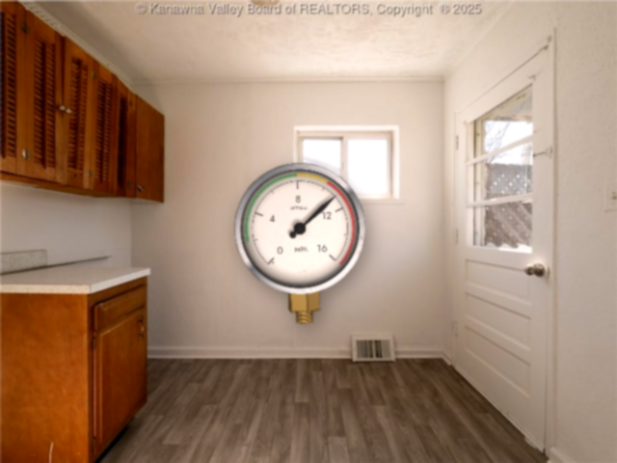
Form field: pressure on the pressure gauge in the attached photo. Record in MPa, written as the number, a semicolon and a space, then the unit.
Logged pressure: 11; MPa
